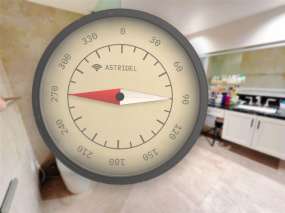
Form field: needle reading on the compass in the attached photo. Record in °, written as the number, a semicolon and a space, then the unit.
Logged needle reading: 270; °
